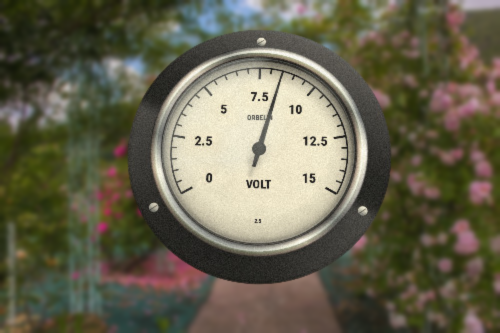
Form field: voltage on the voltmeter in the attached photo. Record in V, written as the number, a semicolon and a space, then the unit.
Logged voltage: 8.5; V
